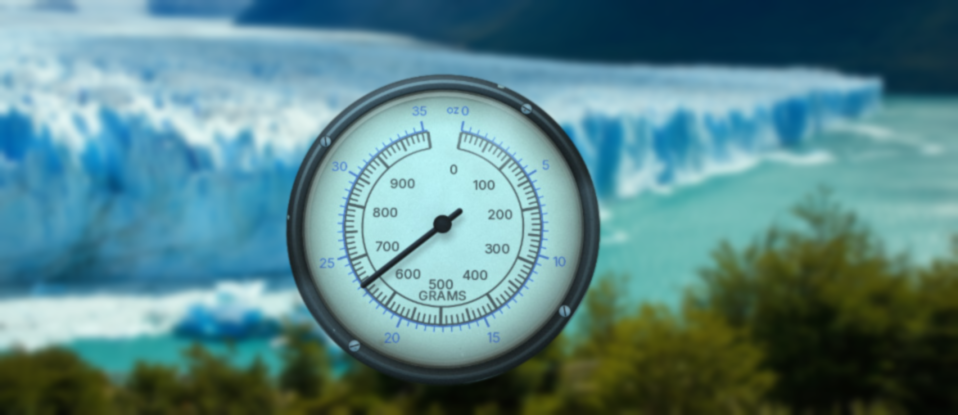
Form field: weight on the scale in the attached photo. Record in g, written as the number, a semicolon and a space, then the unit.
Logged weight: 650; g
